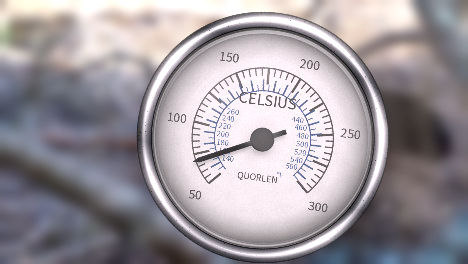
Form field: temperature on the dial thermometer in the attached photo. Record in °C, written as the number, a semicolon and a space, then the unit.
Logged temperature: 70; °C
